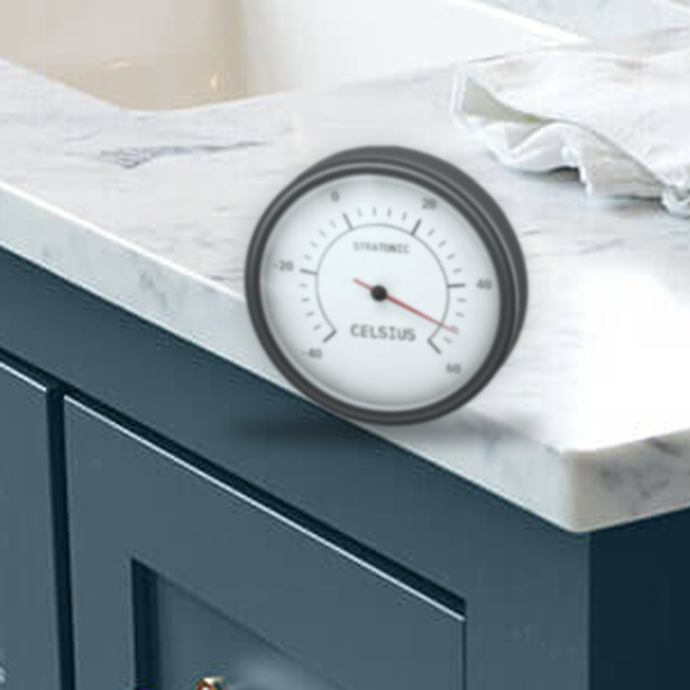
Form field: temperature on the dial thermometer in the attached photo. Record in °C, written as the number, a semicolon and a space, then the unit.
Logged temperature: 52; °C
